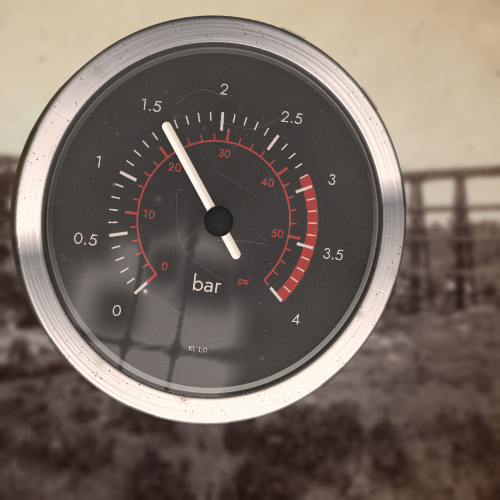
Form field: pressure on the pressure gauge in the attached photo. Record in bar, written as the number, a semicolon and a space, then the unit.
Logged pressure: 1.5; bar
